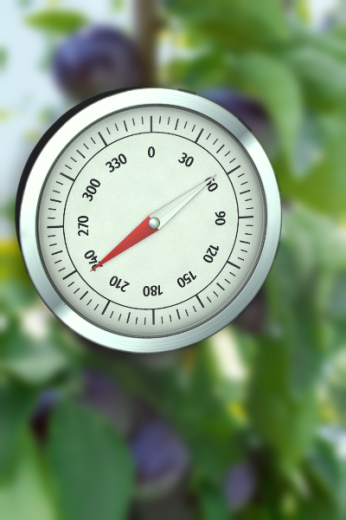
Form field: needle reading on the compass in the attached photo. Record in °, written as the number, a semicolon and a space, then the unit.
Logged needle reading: 235; °
